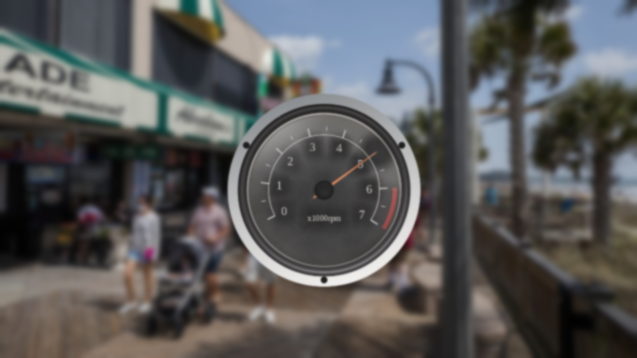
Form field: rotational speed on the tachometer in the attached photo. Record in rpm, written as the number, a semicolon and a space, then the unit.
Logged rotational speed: 5000; rpm
